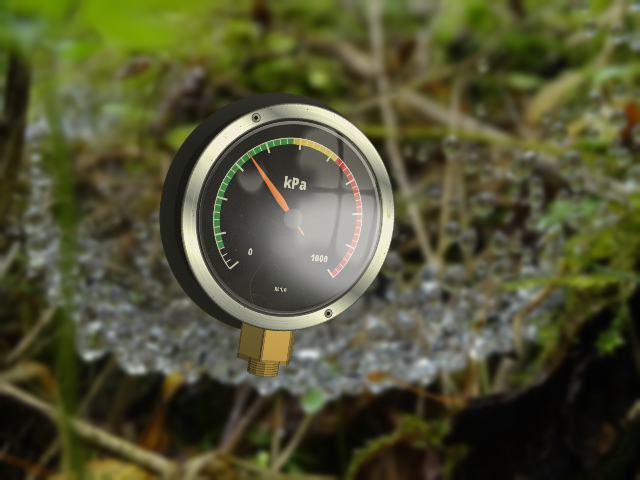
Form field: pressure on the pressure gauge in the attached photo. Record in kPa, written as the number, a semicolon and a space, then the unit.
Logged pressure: 340; kPa
